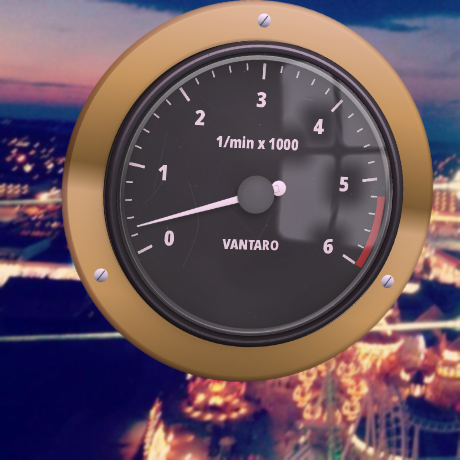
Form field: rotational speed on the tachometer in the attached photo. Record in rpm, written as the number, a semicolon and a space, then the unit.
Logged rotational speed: 300; rpm
